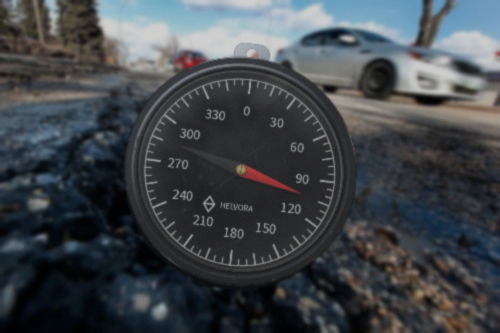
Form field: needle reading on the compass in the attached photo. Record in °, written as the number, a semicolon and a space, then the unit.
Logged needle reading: 105; °
